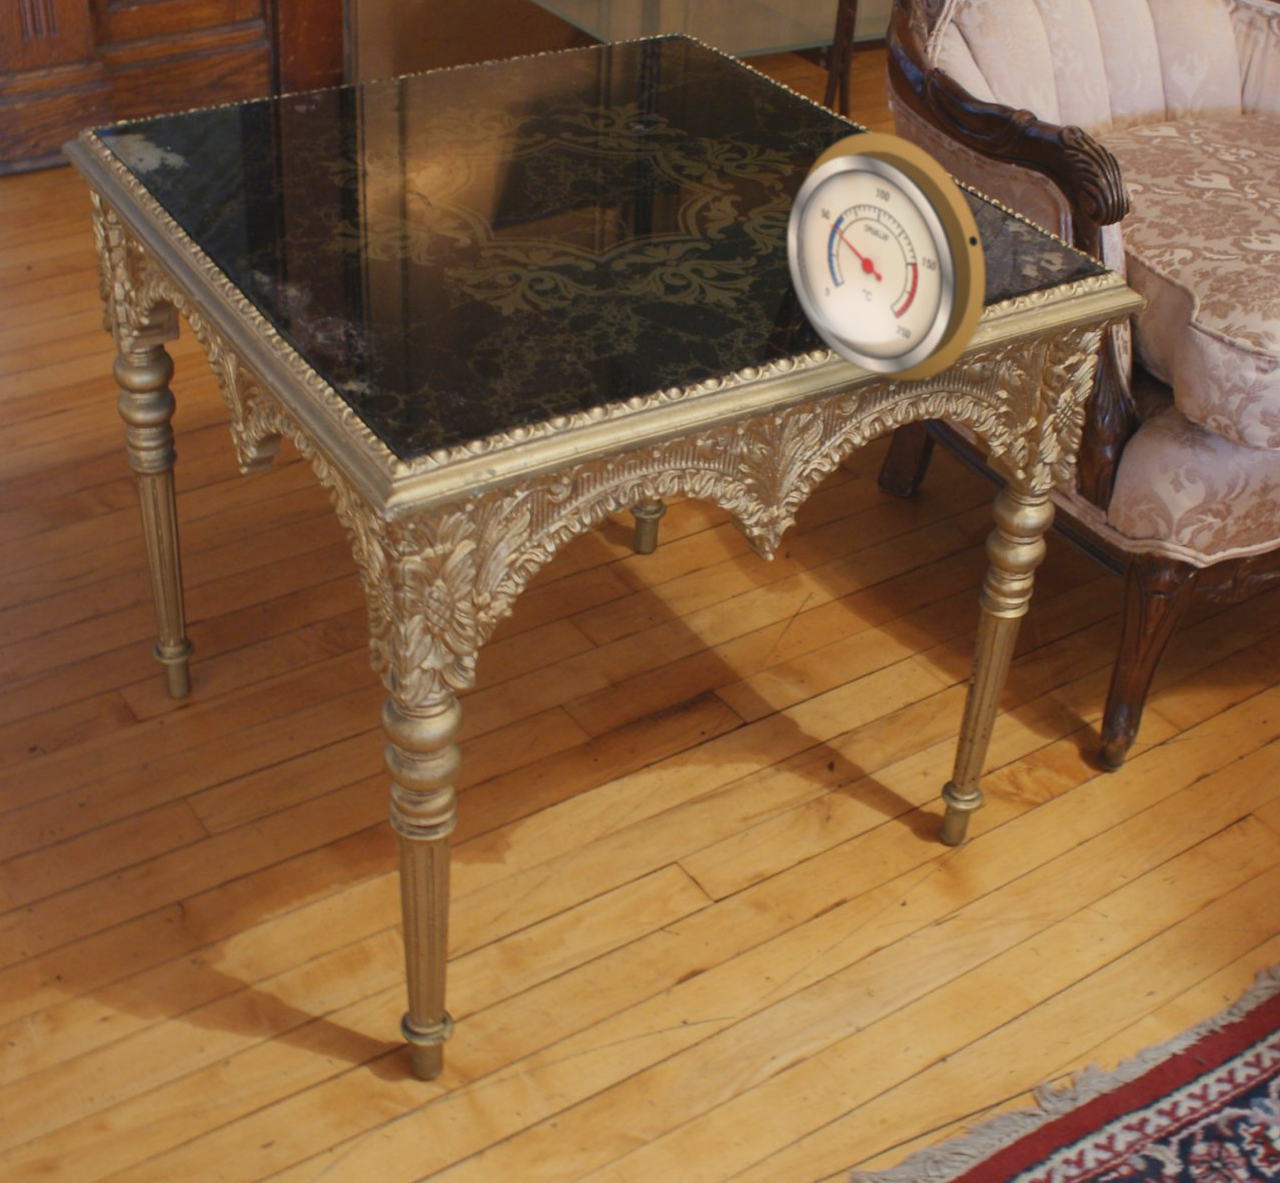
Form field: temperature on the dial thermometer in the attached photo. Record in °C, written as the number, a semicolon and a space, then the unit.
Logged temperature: 50; °C
